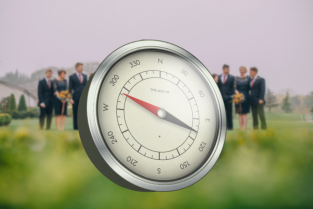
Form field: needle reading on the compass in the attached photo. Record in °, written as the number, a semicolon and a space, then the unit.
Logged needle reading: 290; °
